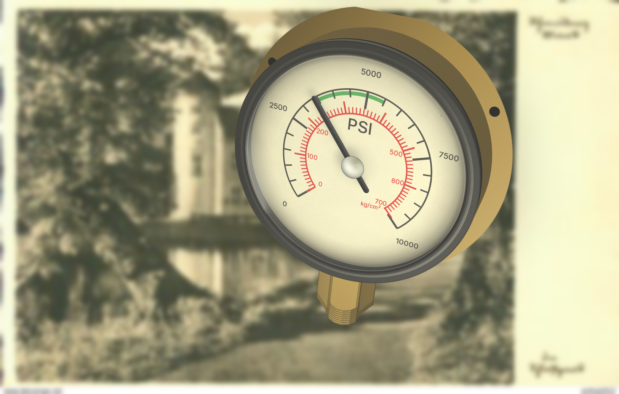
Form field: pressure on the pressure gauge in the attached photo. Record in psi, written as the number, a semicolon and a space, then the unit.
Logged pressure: 3500; psi
